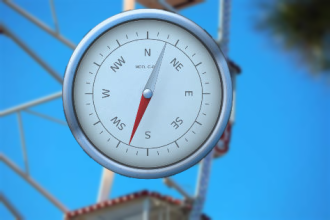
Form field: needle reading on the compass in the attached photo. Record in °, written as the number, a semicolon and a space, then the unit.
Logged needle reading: 200; °
